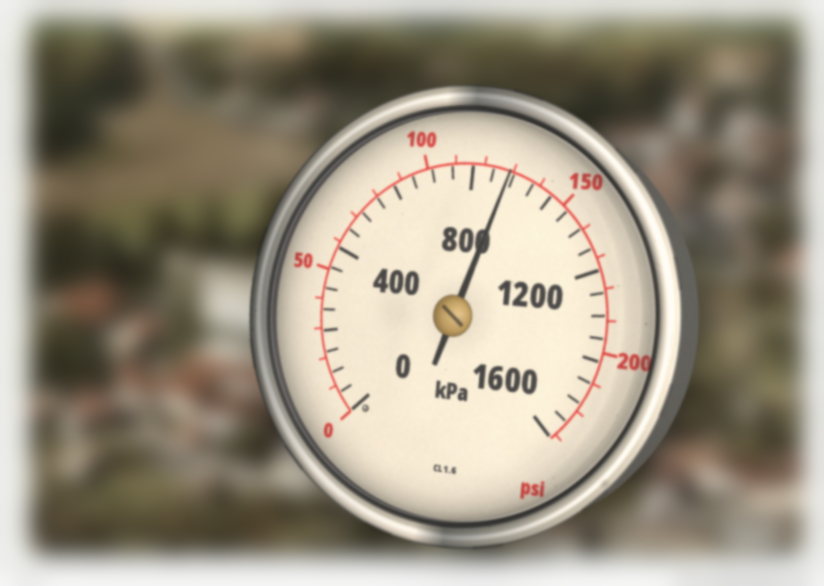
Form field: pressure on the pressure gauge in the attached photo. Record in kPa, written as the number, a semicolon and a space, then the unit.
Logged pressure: 900; kPa
